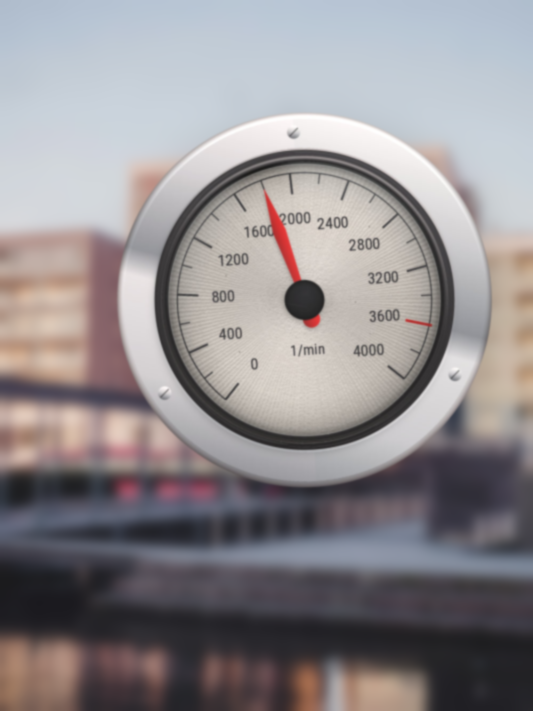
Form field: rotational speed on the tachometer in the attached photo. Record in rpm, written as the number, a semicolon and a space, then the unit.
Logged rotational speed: 1800; rpm
